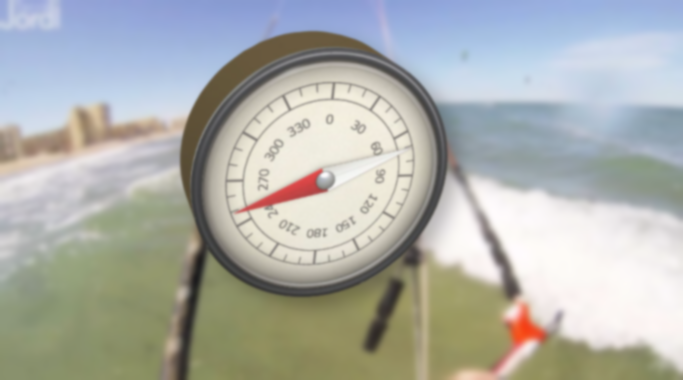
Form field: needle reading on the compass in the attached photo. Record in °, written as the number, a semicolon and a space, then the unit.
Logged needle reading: 250; °
